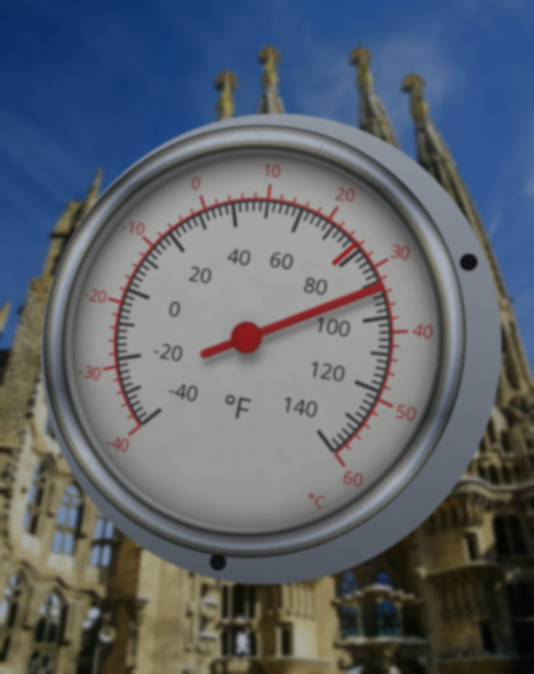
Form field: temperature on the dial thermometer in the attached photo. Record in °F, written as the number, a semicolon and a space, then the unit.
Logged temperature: 92; °F
